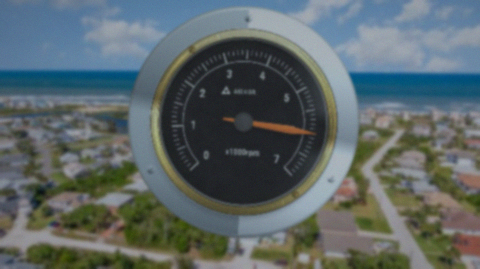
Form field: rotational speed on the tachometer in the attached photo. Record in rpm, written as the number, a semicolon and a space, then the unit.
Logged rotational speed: 6000; rpm
